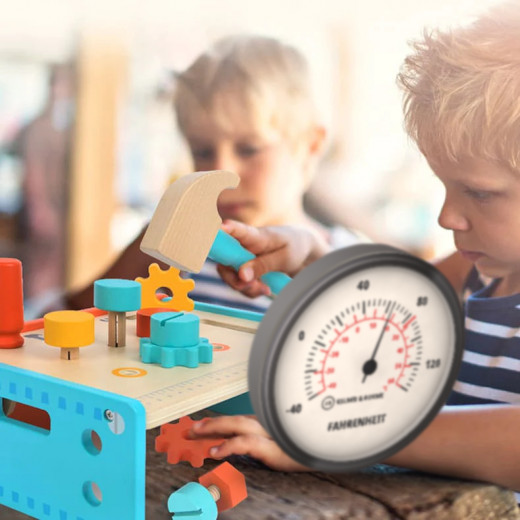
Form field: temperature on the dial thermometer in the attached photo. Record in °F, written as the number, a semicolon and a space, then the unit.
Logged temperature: 60; °F
